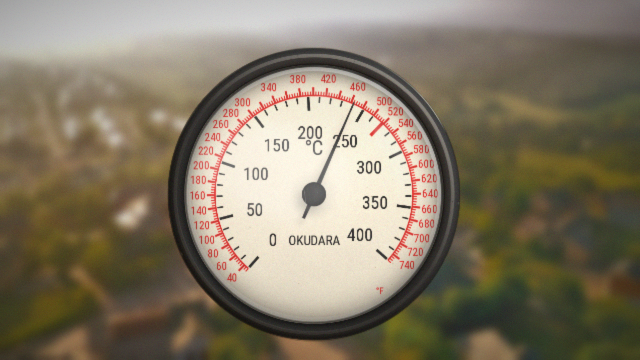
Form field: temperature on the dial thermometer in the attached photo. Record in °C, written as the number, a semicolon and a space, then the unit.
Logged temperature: 240; °C
